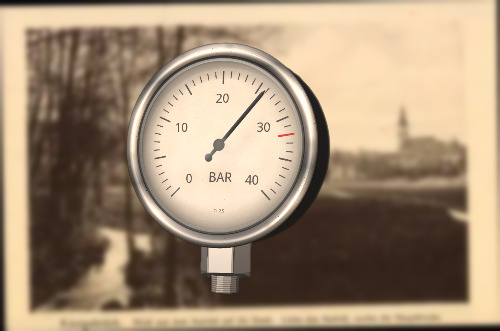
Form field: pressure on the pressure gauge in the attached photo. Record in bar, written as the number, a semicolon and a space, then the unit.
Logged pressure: 26; bar
